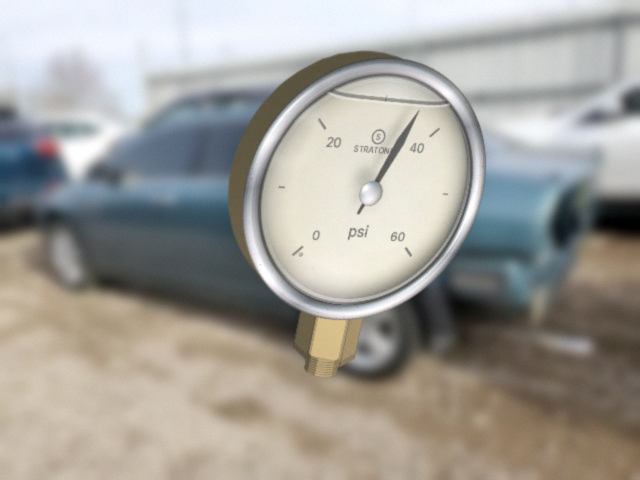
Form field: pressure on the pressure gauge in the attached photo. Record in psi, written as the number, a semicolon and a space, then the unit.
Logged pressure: 35; psi
